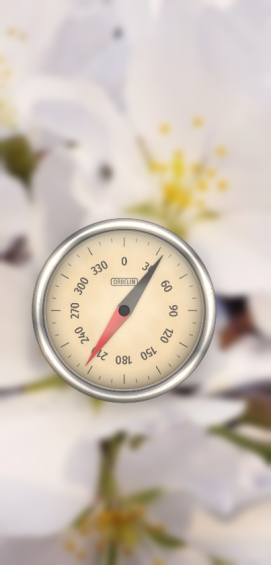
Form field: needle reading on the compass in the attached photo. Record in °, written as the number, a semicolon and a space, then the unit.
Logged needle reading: 215; °
